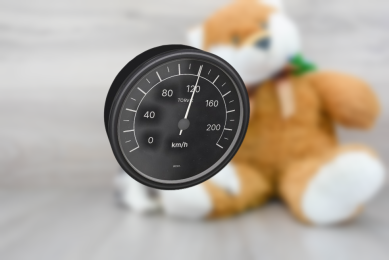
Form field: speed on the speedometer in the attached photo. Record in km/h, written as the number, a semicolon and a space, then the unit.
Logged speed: 120; km/h
